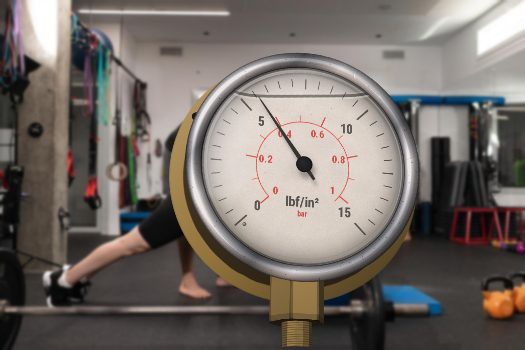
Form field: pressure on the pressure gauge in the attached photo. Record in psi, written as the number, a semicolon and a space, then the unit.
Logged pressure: 5.5; psi
